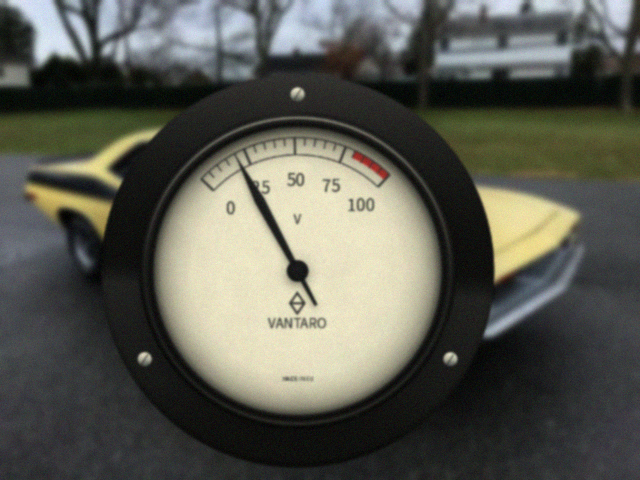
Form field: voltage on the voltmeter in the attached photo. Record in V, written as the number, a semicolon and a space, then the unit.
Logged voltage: 20; V
